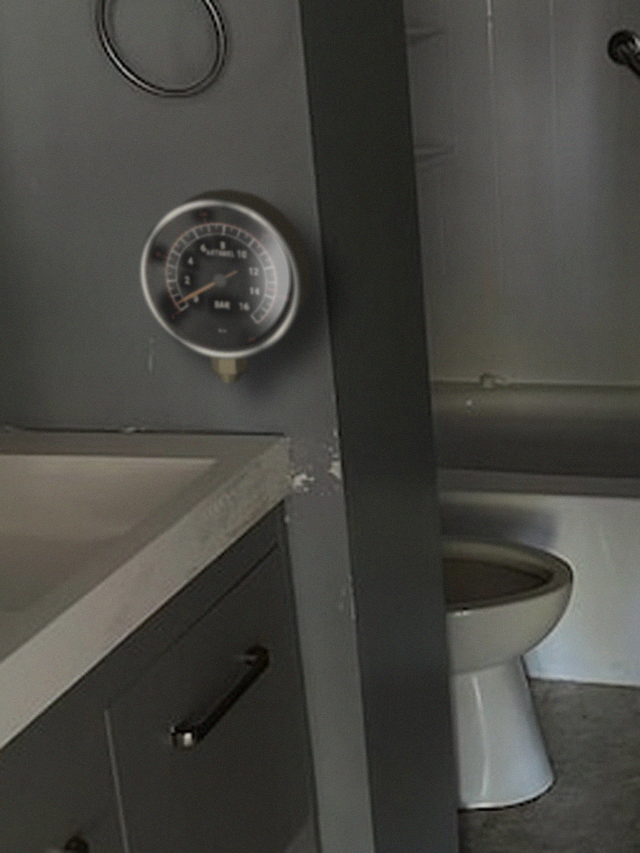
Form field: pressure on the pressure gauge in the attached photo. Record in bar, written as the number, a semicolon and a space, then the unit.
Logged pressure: 0.5; bar
